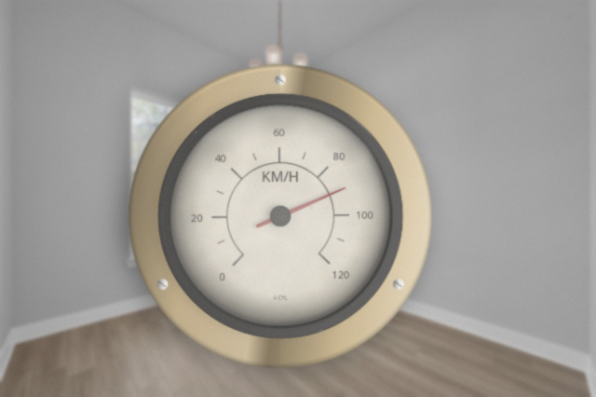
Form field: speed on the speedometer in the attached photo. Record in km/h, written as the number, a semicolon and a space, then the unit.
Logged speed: 90; km/h
